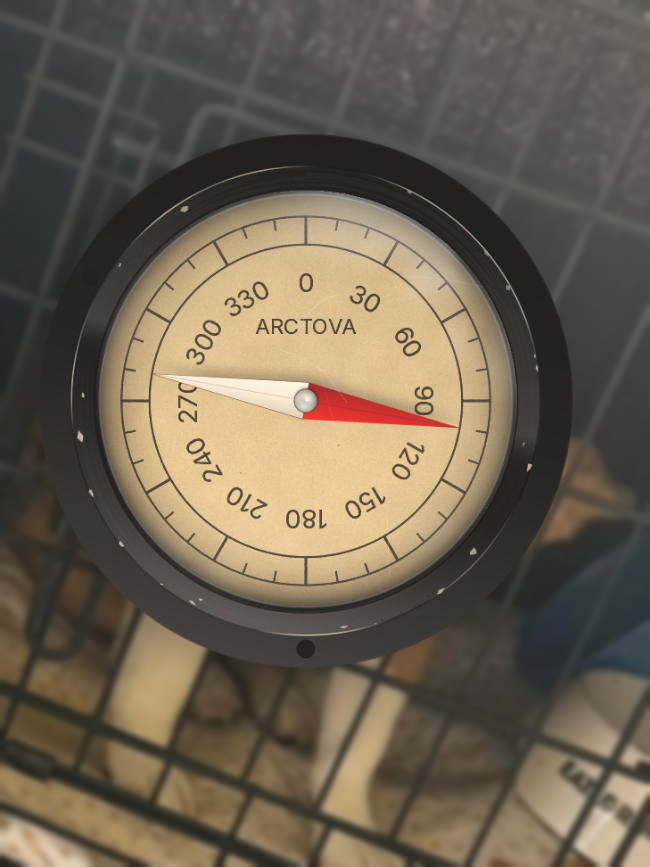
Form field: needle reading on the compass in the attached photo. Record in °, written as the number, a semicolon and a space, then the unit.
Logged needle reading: 100; °
